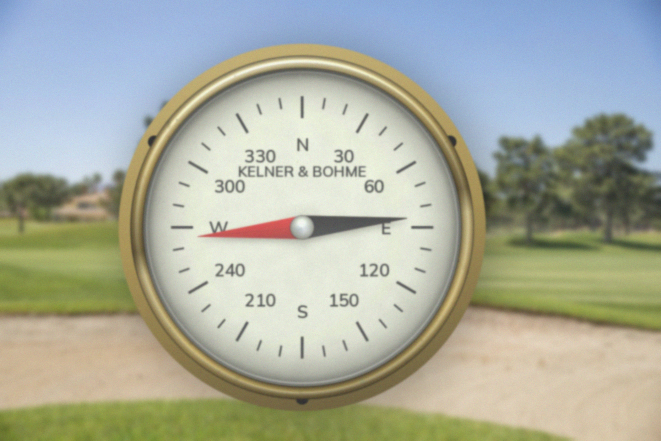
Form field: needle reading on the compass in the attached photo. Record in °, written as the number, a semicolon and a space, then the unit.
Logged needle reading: 265; °
